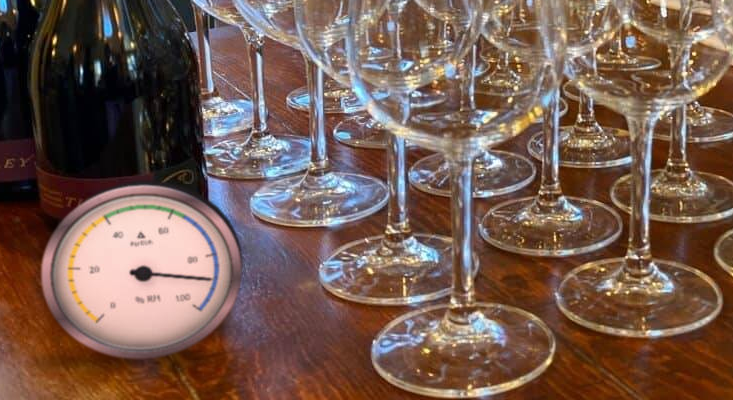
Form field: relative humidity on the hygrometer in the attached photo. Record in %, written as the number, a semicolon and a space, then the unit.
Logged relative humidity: 88; %
